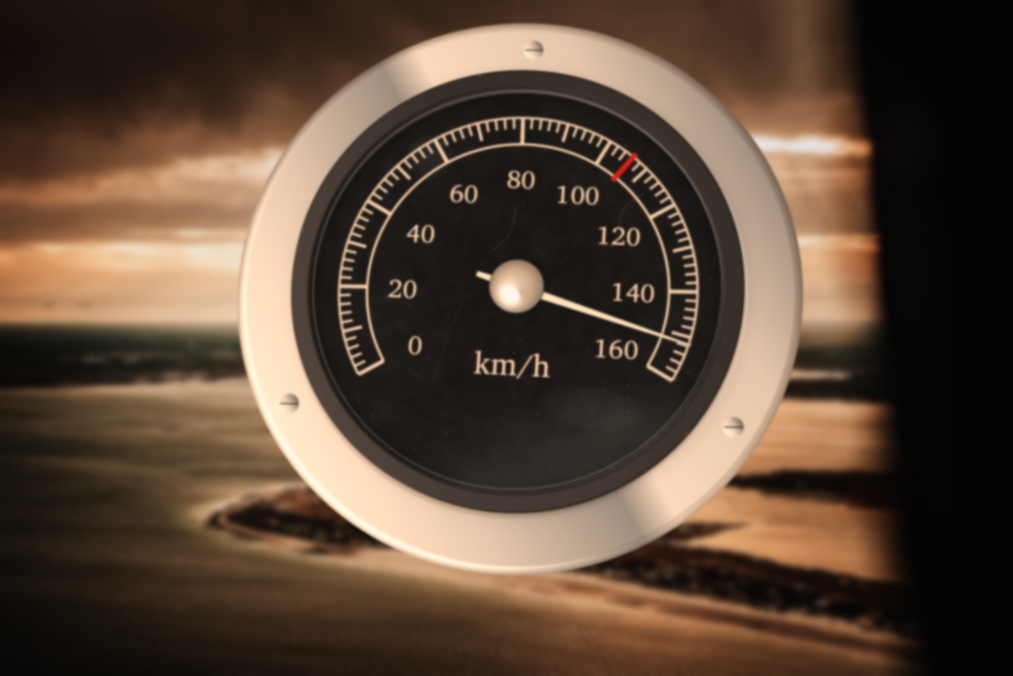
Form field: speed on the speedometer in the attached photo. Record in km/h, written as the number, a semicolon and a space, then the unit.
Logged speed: 152; km/h
